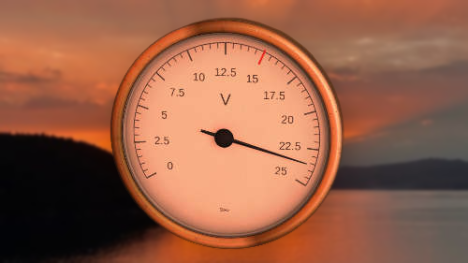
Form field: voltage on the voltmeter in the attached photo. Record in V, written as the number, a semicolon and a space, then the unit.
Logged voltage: 23.5; V
